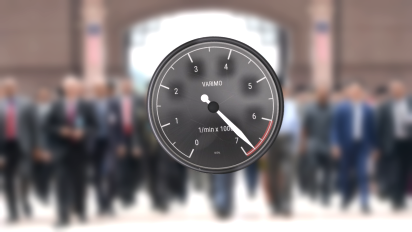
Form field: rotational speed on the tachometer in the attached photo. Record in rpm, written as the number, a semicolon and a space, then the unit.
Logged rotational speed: 6750; rpm
